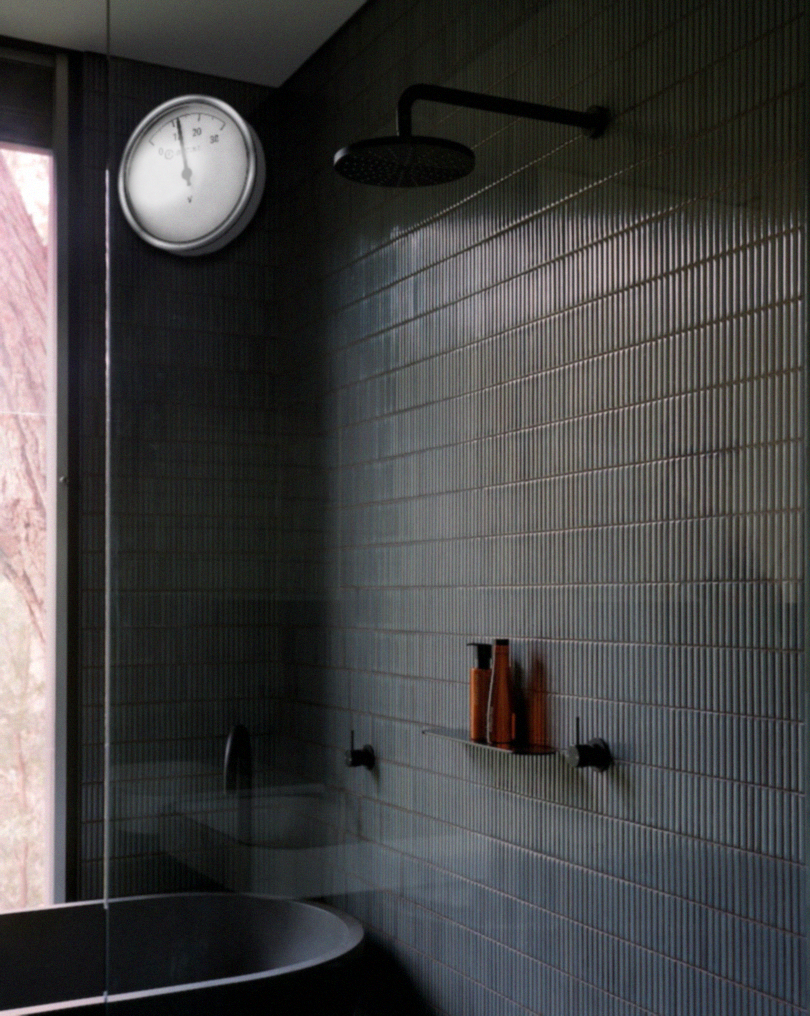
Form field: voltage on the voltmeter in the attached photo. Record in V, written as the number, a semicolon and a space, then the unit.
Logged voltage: 12.5; V
